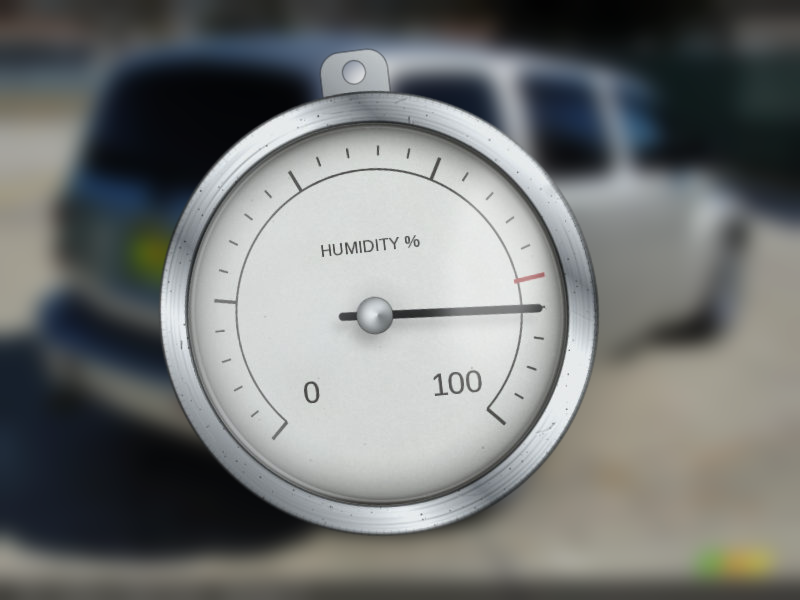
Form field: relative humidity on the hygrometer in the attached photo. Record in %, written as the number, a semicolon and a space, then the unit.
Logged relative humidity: 84; %
